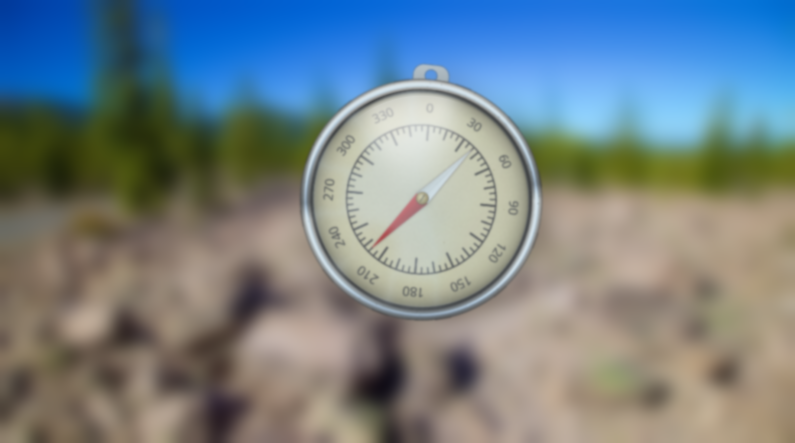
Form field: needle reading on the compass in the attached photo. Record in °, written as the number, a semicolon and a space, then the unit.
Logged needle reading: 220; °
